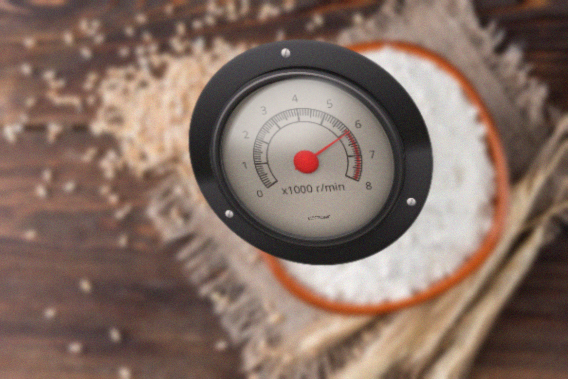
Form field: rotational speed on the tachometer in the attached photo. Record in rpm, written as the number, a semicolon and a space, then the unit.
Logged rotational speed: 6000; rpm
